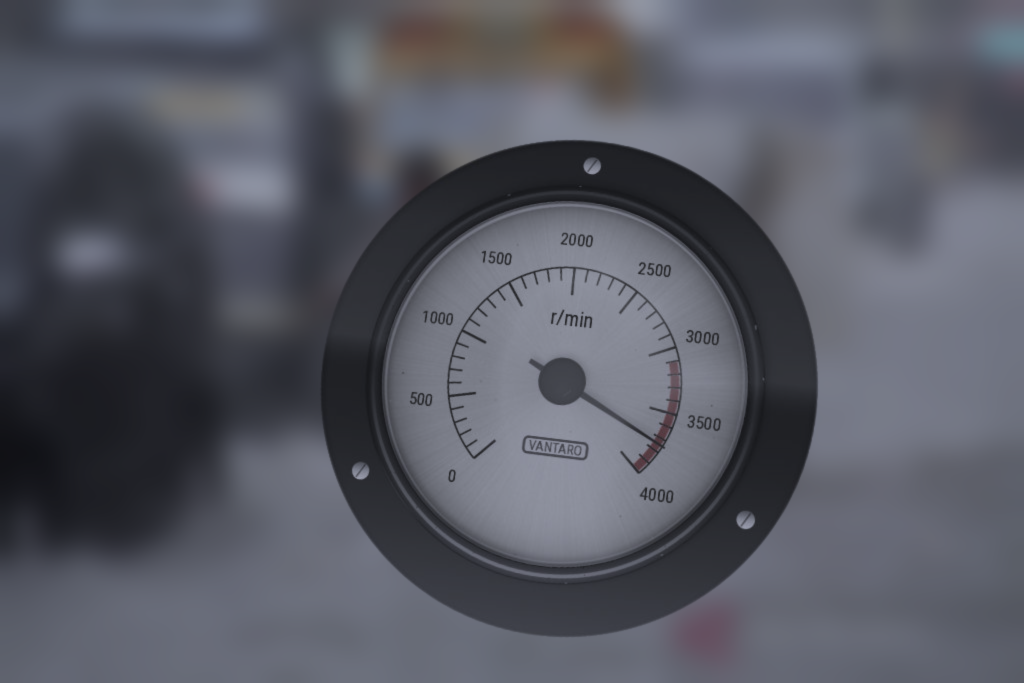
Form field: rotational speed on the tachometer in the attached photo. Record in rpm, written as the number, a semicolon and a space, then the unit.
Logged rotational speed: 3750; rpm
